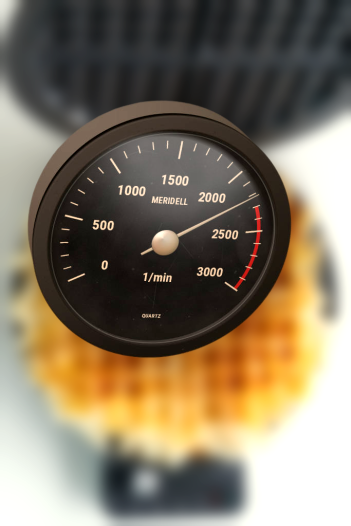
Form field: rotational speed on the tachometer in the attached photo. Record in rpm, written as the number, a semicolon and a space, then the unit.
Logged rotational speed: 2200; rpm
